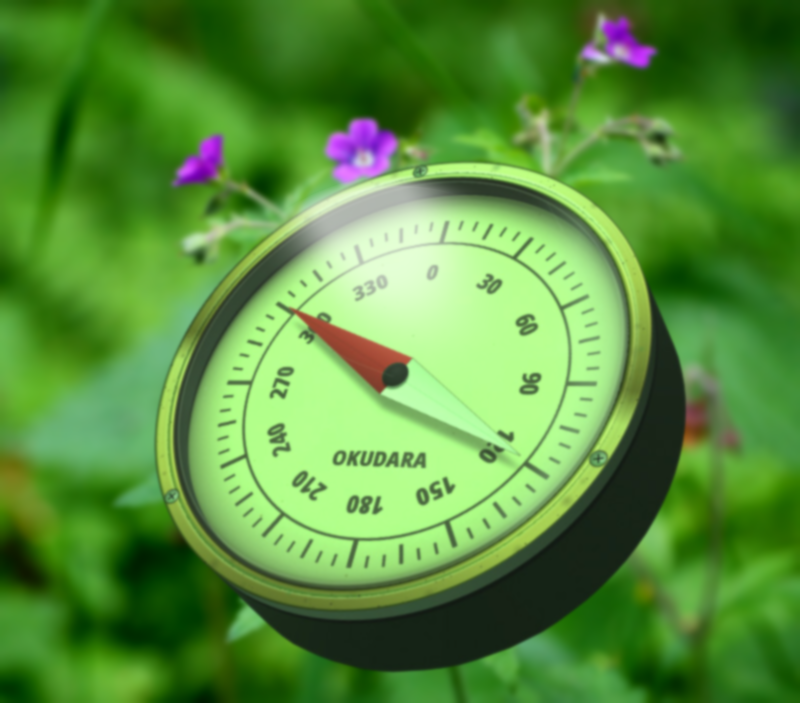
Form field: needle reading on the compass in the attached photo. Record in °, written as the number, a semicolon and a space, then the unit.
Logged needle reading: 300; °
